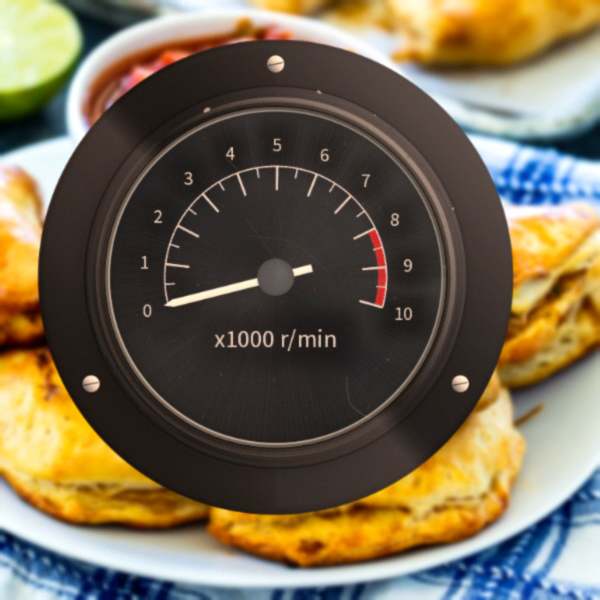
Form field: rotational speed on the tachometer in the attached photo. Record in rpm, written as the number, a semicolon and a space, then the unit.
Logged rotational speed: 0; rpm
